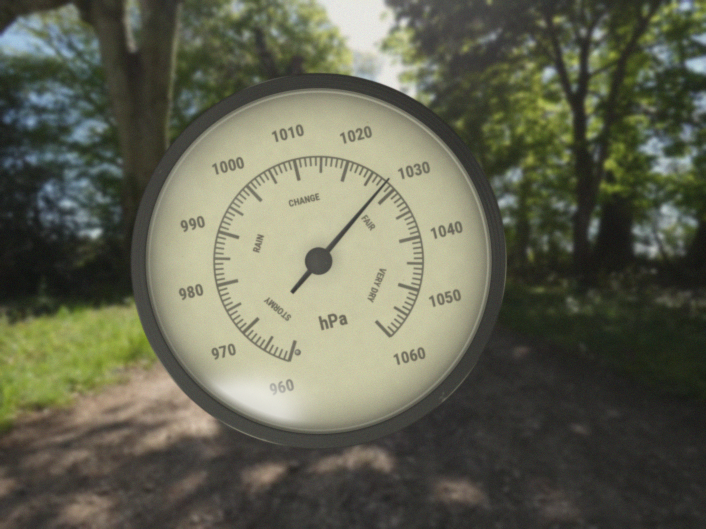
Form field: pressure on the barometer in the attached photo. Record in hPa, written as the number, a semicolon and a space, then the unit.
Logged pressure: 1028; hPa
